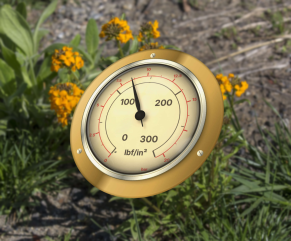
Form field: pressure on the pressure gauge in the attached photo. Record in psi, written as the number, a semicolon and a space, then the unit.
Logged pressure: 125; psi
